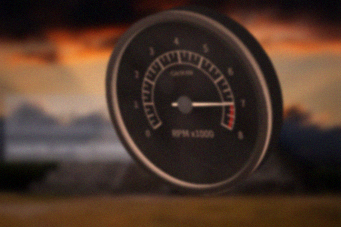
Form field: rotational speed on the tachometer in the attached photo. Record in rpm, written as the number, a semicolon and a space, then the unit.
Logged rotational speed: 7000; rpm
